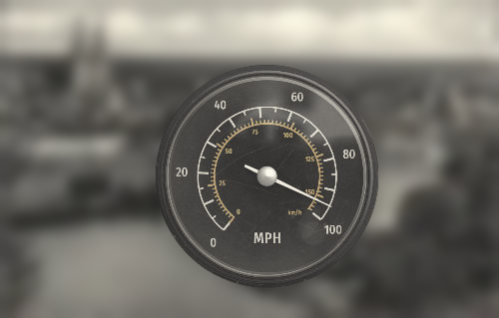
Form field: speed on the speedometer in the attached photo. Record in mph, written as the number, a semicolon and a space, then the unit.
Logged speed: 95; mph
